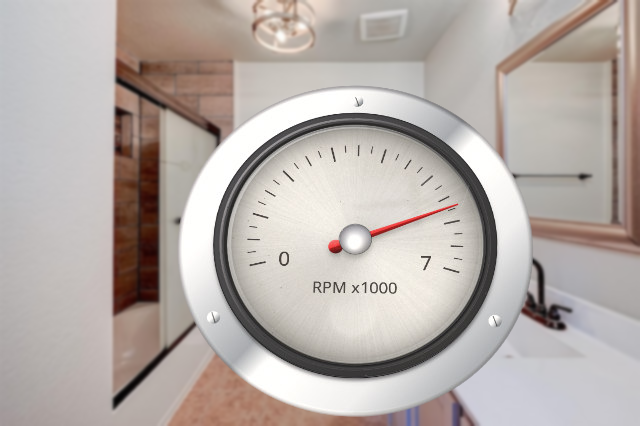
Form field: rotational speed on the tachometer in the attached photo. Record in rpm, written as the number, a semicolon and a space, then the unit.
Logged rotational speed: 5750; rpm
